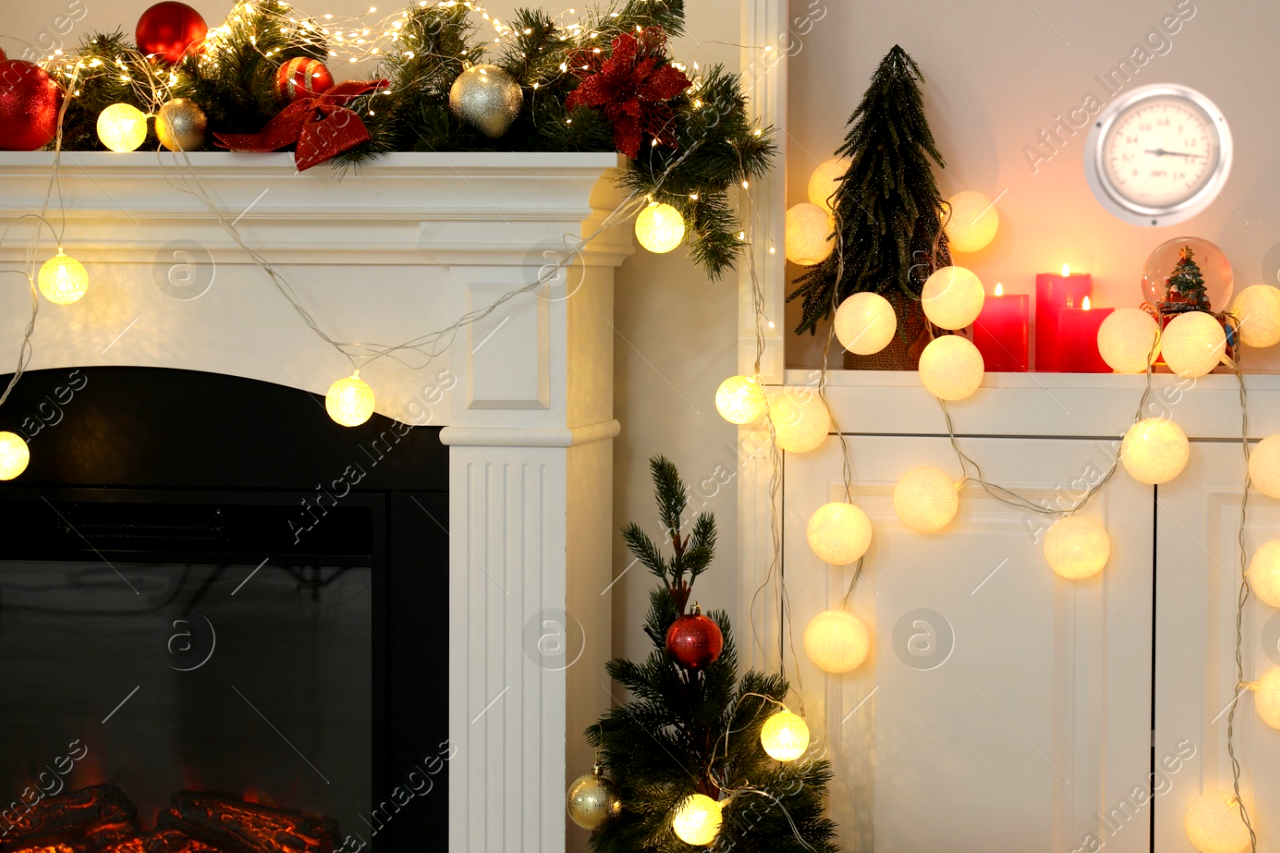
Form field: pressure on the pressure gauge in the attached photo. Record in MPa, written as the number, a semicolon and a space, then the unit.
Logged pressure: 1.35; MPa
